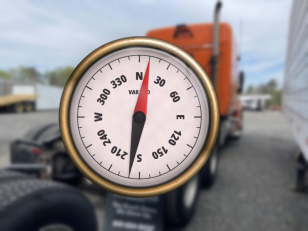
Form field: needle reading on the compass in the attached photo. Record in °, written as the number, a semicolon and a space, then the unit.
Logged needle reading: 10; °
